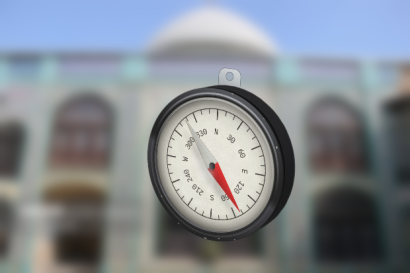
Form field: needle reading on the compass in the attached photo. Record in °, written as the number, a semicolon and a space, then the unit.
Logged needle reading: 140; °
